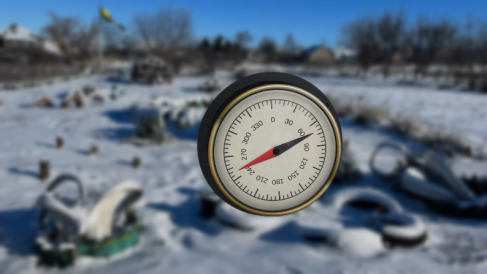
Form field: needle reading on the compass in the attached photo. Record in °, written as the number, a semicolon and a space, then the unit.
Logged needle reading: 250; °
